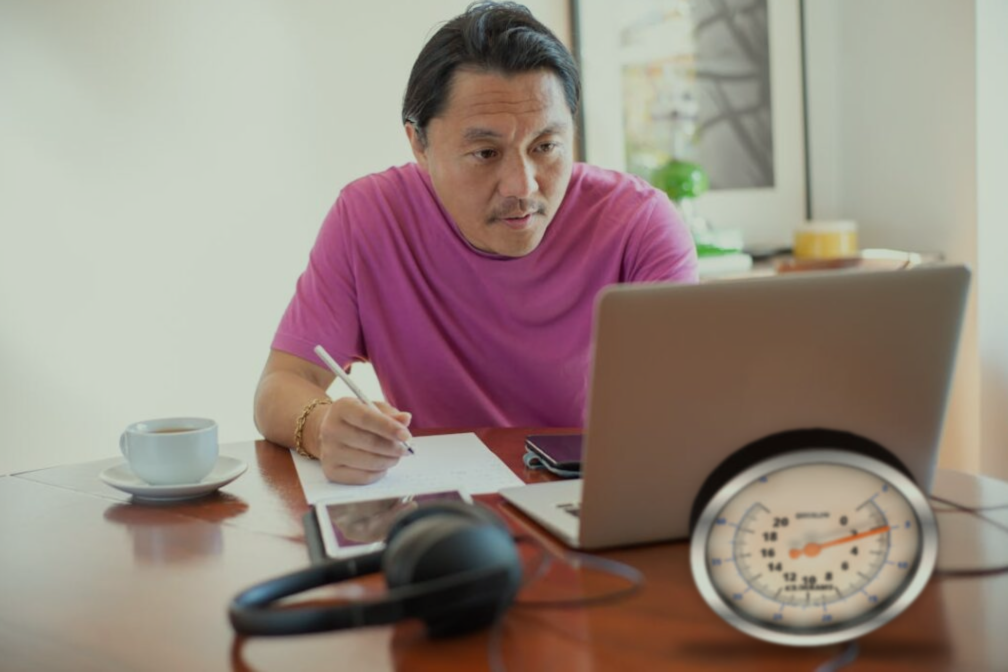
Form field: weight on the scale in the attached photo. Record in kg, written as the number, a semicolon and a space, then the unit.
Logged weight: 2; kg
